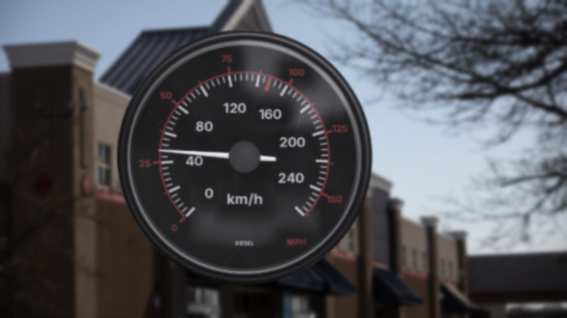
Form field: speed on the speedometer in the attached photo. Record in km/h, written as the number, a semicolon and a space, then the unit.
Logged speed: 48; km/h
